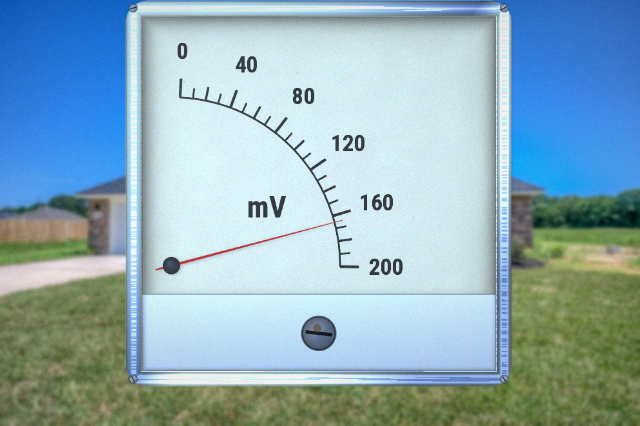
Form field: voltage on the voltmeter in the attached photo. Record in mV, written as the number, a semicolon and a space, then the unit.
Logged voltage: 165; mV
